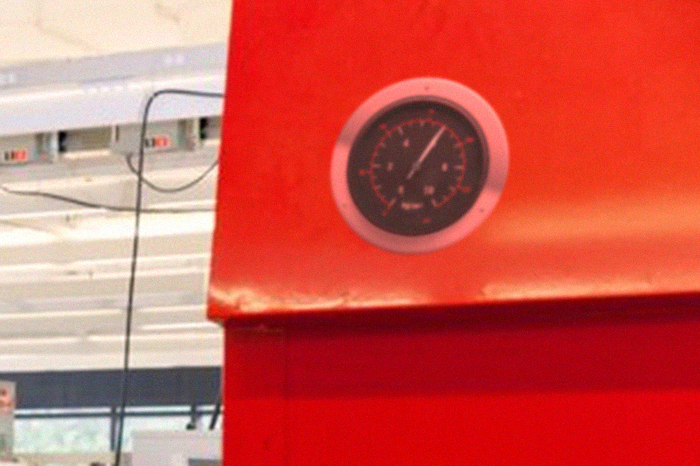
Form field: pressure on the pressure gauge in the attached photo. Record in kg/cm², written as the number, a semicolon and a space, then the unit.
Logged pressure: 6; kg/cm²
